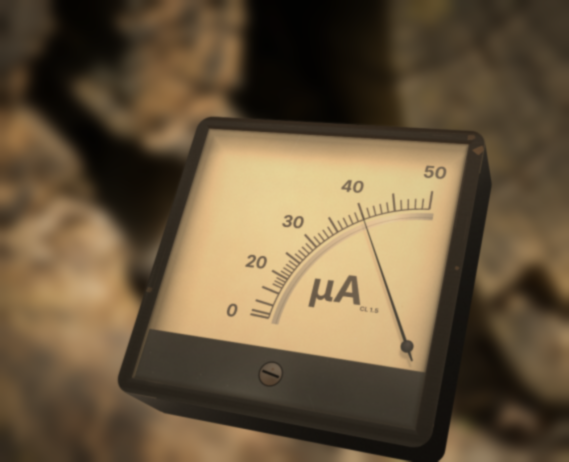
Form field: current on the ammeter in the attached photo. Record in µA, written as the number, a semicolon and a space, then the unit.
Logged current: 40; µA
